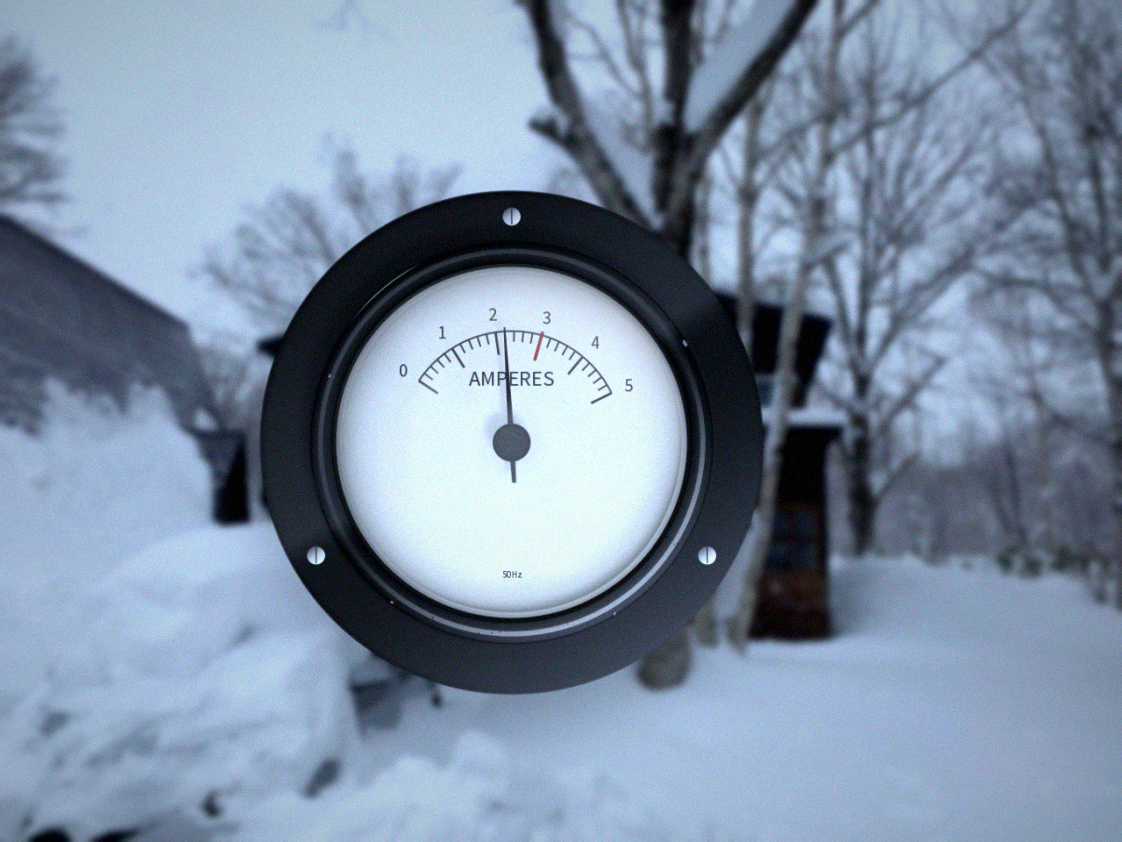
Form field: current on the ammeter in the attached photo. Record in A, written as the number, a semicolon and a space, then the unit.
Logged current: 2.2; A
